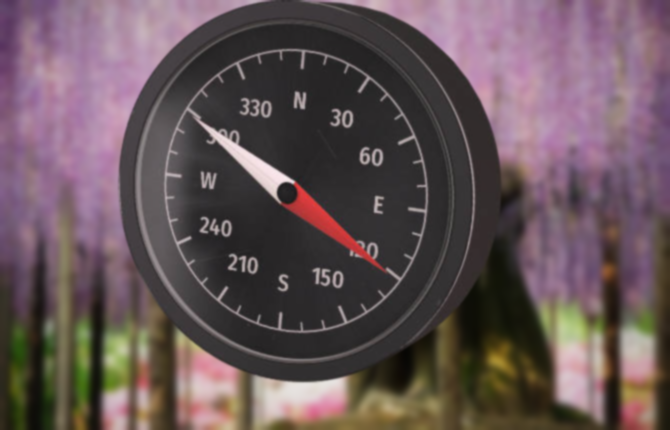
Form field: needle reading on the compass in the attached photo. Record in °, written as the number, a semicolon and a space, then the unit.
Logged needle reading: 120; °
